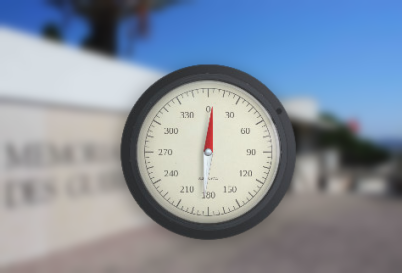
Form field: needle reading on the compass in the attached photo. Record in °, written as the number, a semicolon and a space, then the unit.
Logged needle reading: 5; °
